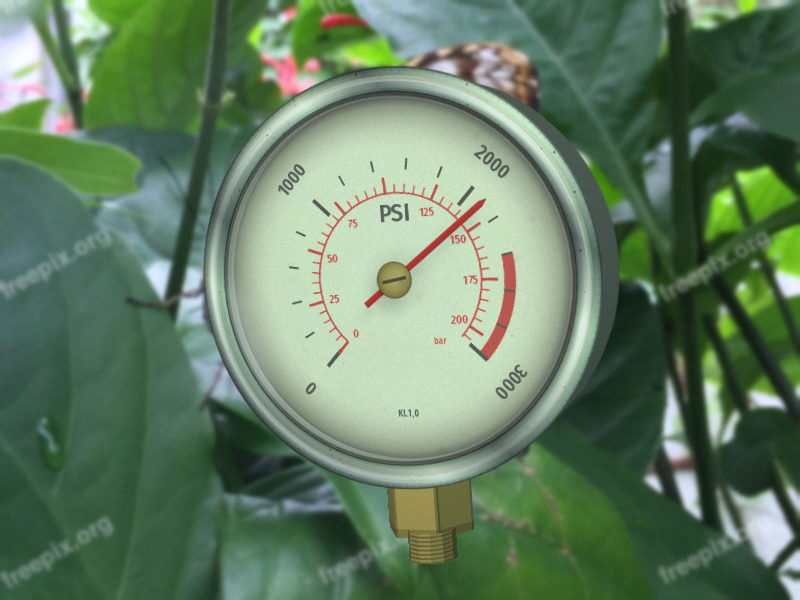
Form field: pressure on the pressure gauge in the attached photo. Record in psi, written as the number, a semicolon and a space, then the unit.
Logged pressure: 2100; psi
